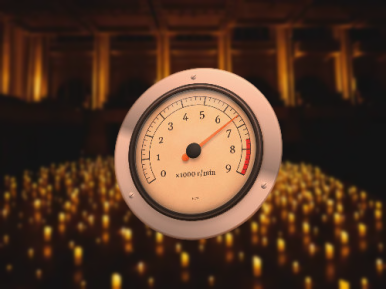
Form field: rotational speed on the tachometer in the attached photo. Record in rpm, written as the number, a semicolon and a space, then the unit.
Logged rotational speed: 6600; rpm
